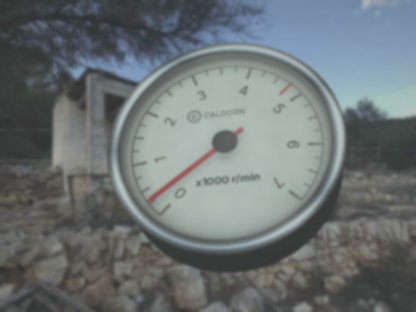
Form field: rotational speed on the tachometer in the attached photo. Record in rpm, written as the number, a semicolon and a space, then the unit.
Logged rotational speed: 250; rpm
